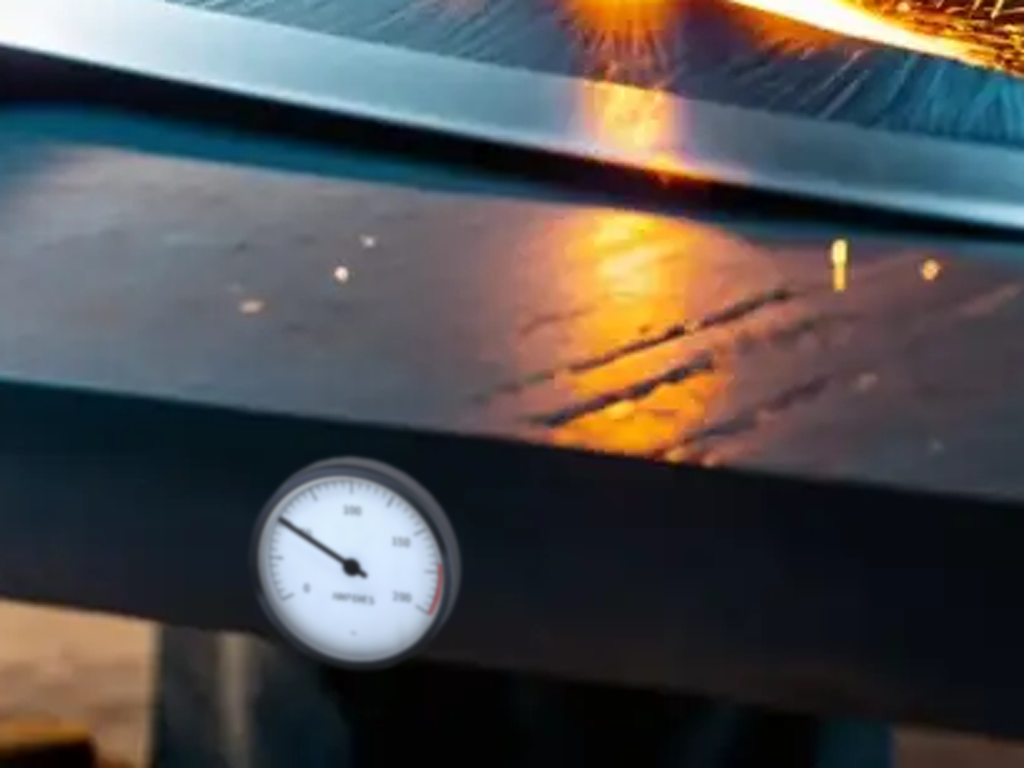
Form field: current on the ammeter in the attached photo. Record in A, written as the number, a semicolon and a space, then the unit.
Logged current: 50; A
